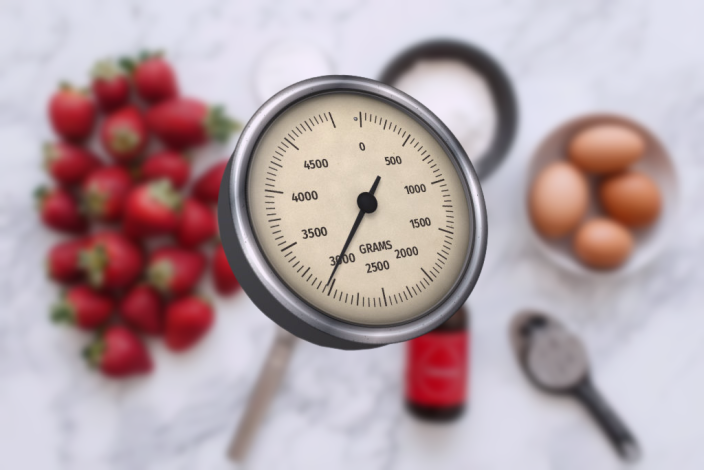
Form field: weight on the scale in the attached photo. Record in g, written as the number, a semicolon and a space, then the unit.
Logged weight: 3050; g
